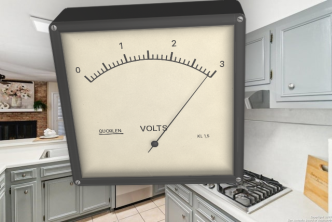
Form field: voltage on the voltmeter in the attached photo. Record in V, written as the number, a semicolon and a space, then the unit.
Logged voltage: 2.9; V
